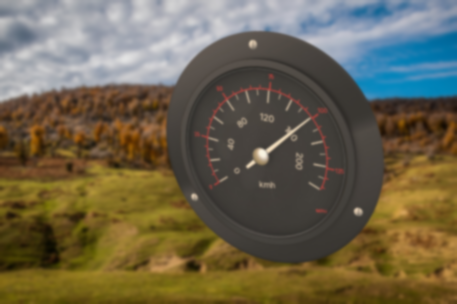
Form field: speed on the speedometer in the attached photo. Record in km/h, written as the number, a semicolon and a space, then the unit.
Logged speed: 160; km/h
